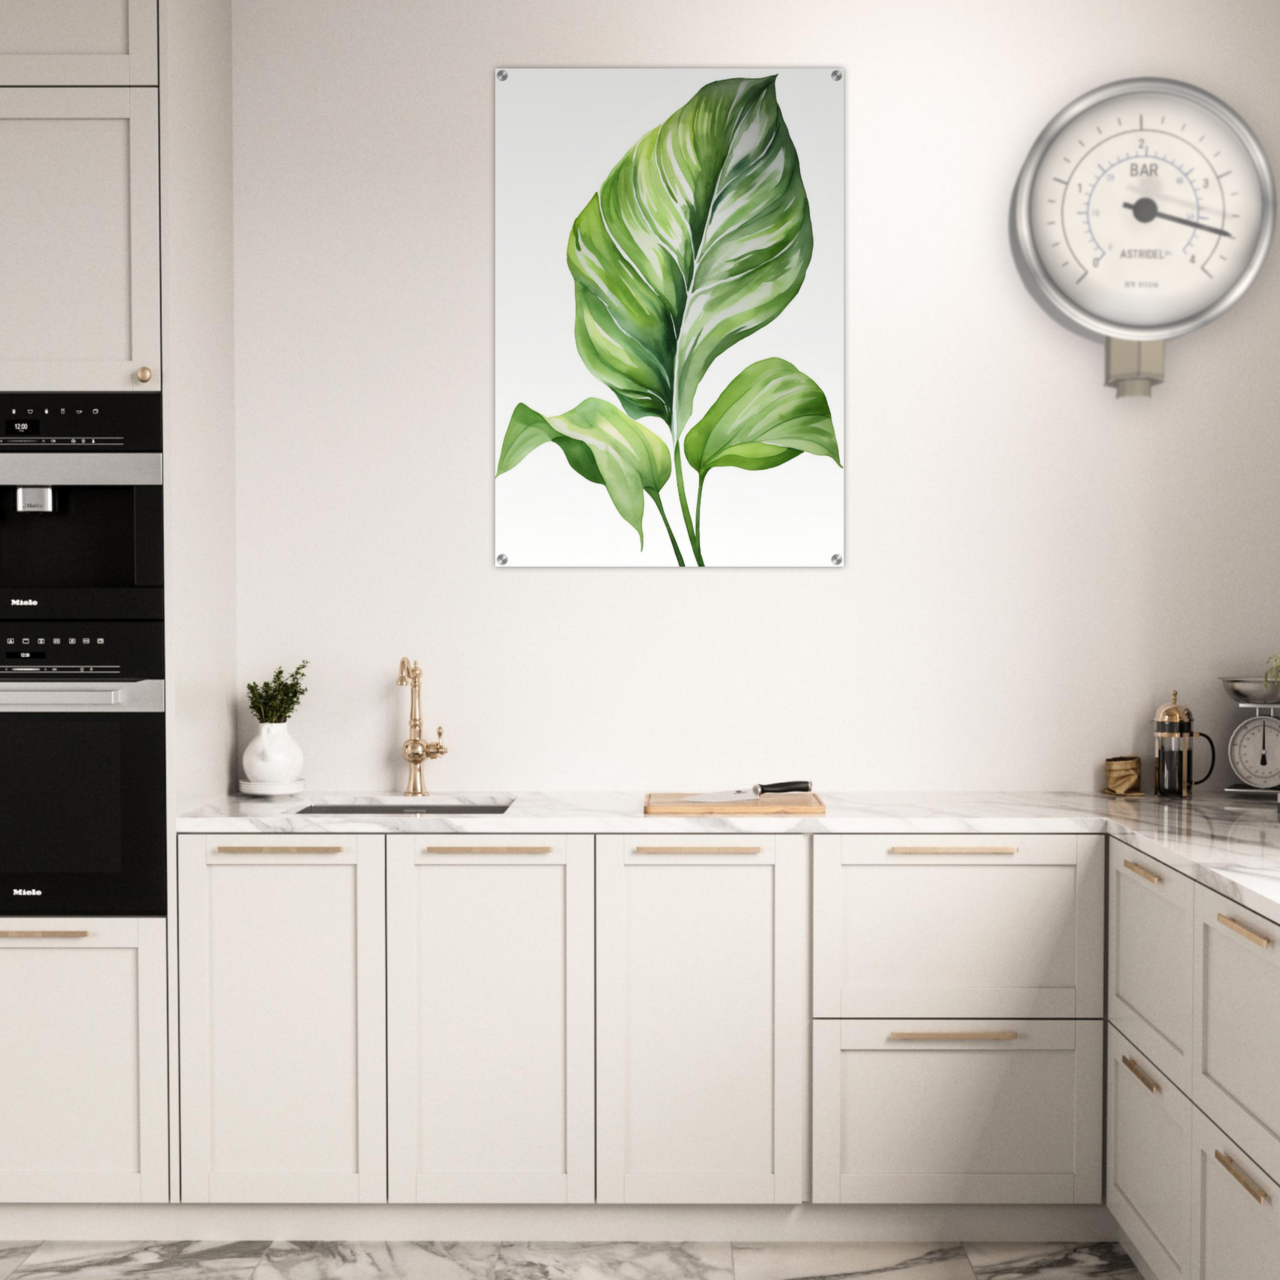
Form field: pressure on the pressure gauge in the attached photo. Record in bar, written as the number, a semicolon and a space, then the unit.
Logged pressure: 3.6; bar
